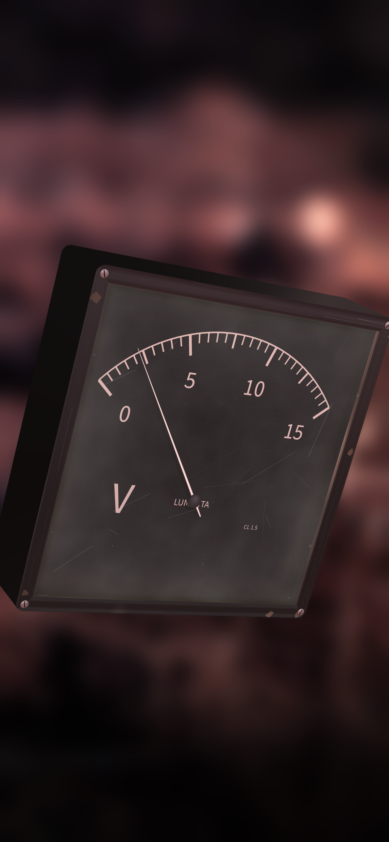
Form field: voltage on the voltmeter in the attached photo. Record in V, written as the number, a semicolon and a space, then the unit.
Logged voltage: 2.25; V
